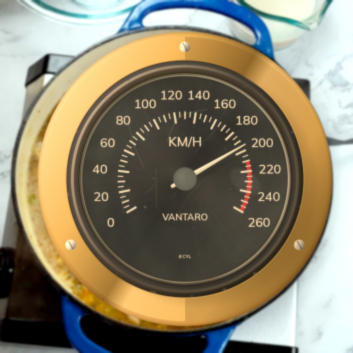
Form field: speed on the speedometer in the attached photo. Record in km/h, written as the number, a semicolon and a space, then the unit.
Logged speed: 195; km/h
